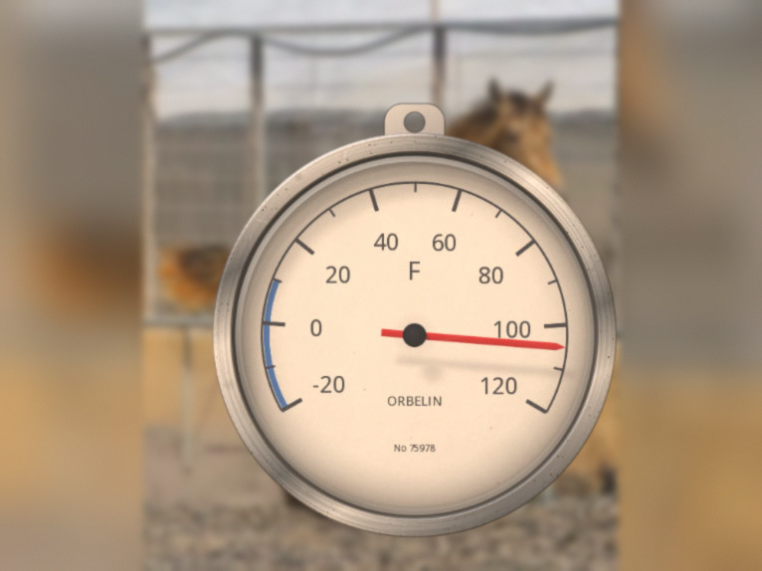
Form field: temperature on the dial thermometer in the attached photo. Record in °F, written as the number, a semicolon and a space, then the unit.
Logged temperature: 105; °F
